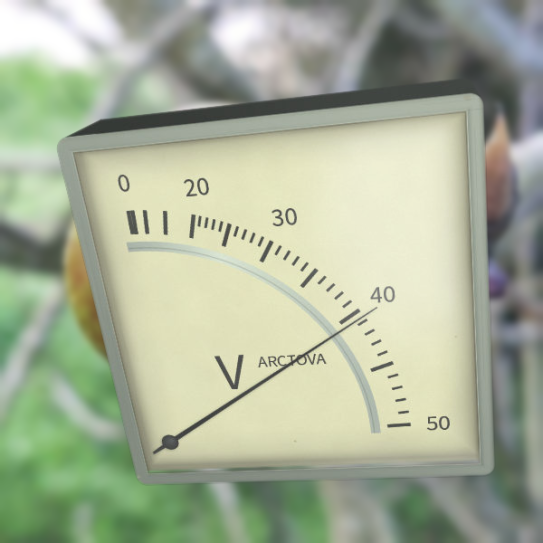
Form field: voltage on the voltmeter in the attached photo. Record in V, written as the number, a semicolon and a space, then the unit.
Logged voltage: 40.5; V
